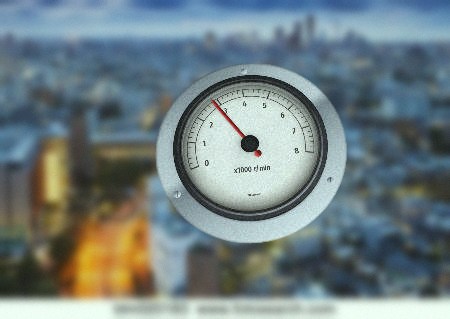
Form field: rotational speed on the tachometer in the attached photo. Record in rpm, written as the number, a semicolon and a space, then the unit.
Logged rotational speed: 2800; rpm
